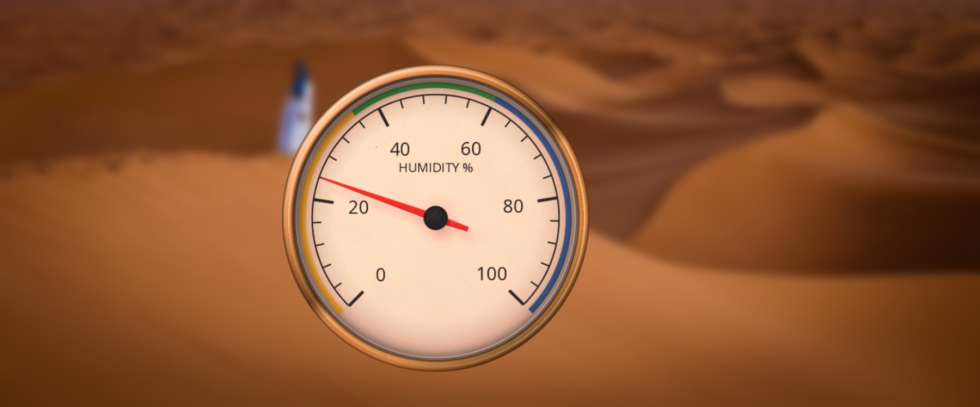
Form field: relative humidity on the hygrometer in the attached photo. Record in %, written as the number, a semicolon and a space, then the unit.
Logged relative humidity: 24; %
